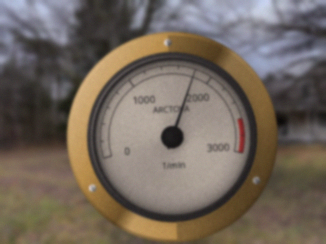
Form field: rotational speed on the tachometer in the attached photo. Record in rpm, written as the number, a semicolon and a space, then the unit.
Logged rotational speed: 1800; rpm
